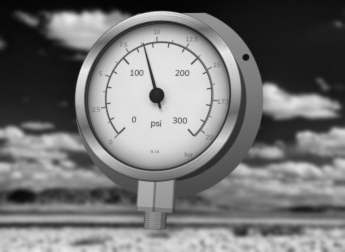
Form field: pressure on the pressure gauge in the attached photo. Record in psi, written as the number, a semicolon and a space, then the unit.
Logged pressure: 130; psi
